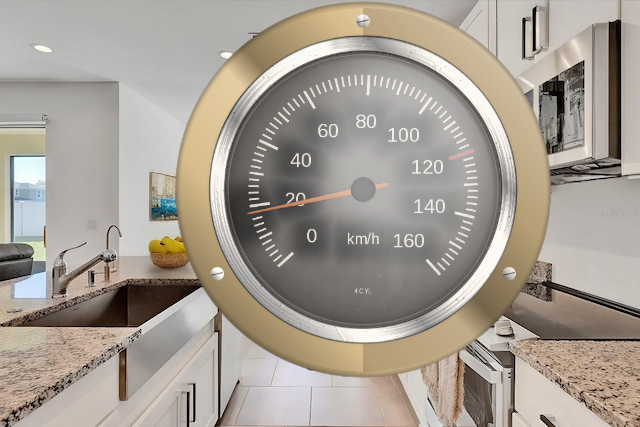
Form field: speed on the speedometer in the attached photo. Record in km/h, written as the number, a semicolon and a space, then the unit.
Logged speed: 18; km/h
